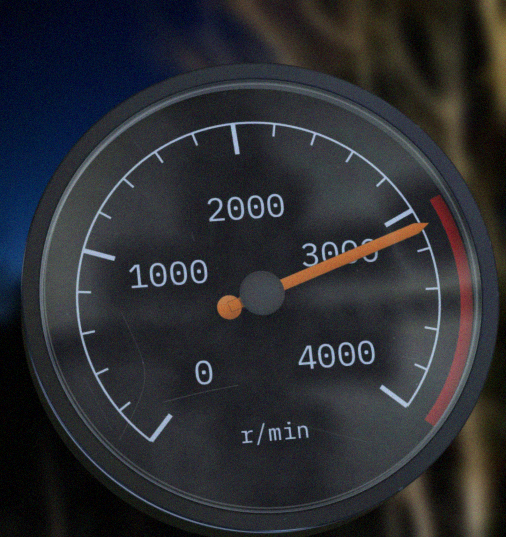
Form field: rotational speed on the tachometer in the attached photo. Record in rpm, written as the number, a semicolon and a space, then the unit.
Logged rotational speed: 3100; rpm
